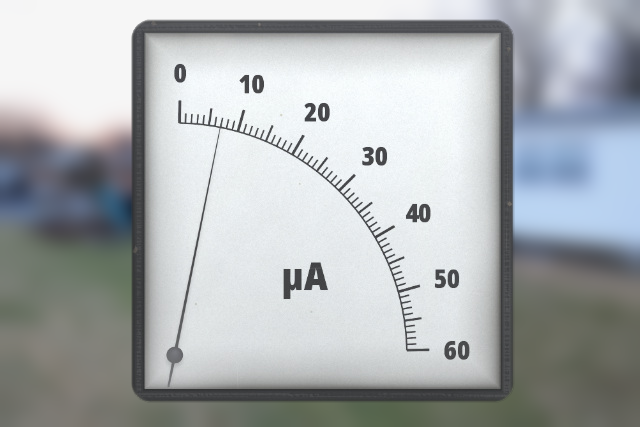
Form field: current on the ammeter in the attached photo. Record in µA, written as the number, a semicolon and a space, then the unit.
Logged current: 7; µA
